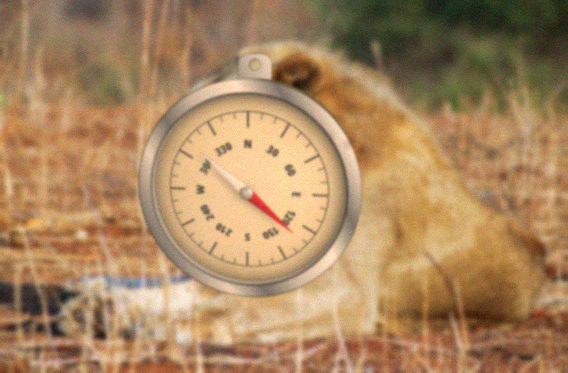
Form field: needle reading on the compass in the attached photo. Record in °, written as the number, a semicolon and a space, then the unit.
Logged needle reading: 130; °
